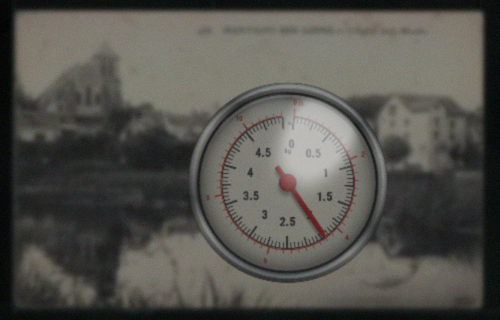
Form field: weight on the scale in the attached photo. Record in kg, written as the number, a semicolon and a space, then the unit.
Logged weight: 2; kg
